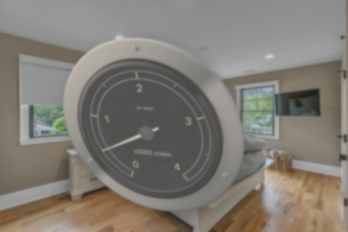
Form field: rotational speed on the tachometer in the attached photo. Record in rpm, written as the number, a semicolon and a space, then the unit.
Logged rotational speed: 500; rpm
